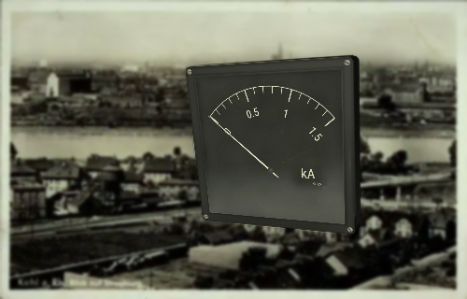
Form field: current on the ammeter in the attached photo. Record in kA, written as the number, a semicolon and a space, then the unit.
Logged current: 0; kA
